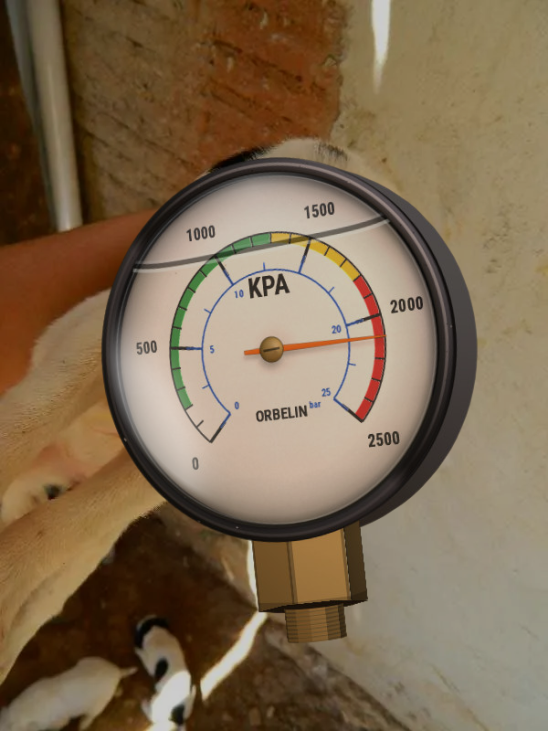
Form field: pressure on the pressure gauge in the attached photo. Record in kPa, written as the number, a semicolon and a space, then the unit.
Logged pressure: 2100; kPa
